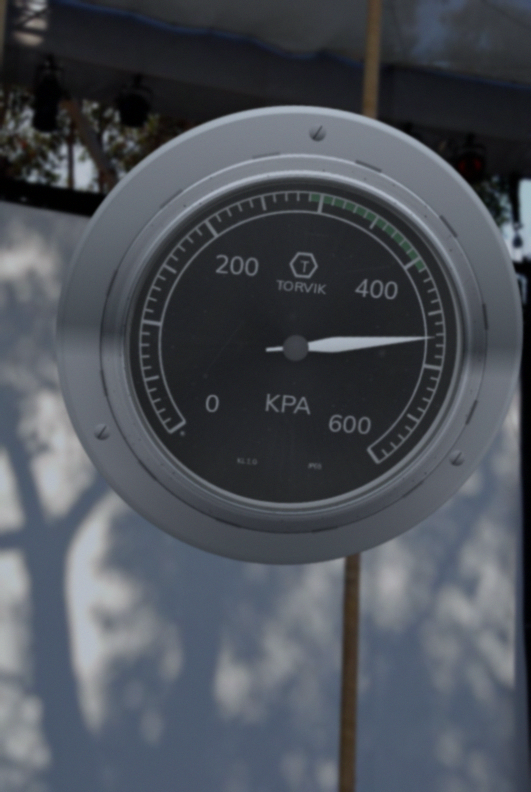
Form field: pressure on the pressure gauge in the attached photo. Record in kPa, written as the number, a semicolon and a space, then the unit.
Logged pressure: 470; kPa
